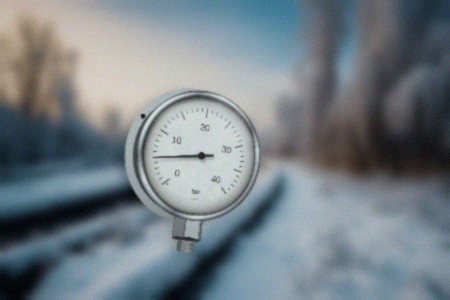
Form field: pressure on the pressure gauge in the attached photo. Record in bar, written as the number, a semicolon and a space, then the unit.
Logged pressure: 5; bar
